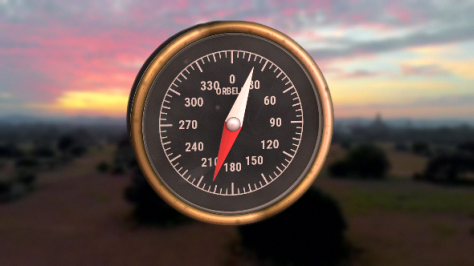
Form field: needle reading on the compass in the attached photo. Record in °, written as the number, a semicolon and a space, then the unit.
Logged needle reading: 200; °
